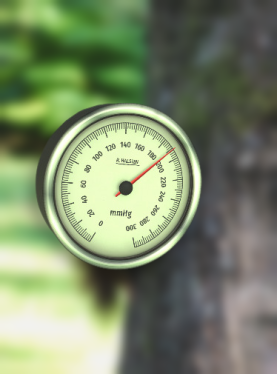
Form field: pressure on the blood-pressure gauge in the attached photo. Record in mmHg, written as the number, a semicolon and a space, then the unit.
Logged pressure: 190; mmHg
